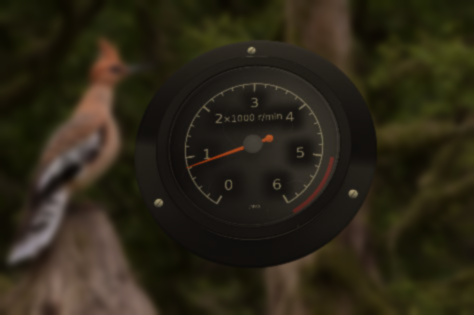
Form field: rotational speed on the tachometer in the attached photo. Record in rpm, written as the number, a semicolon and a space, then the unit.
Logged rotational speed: 800; rpm
